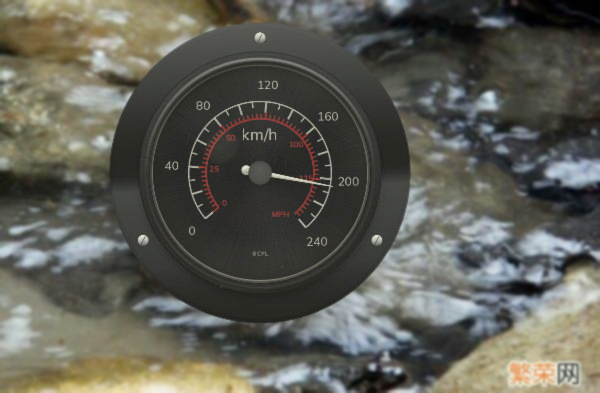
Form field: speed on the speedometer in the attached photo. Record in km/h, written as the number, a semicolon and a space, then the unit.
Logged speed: 205; km/h
